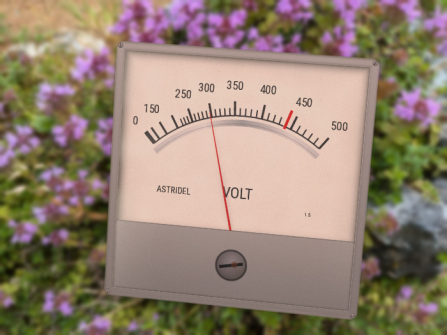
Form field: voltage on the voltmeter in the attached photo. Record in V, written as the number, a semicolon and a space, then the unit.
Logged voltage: 300; V
